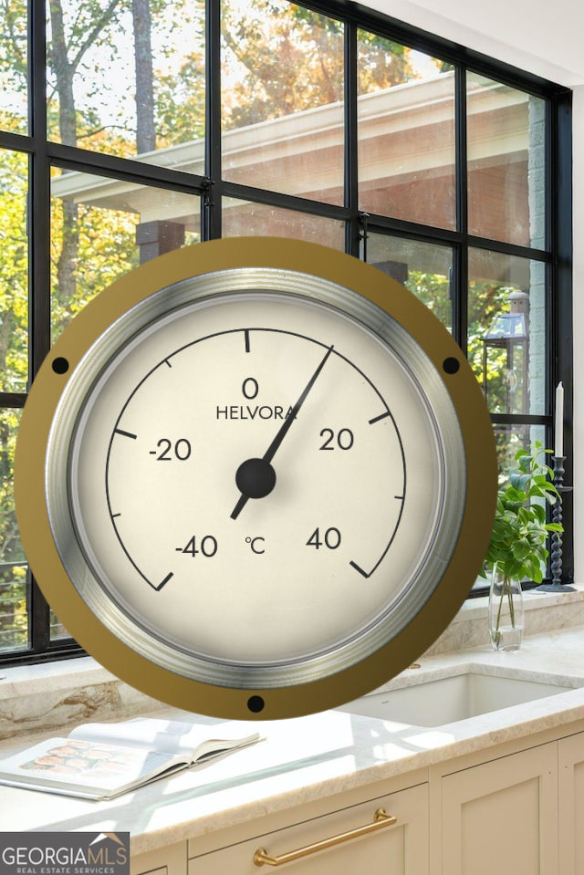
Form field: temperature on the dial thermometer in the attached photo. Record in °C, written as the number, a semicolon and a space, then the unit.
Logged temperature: 10; °C
